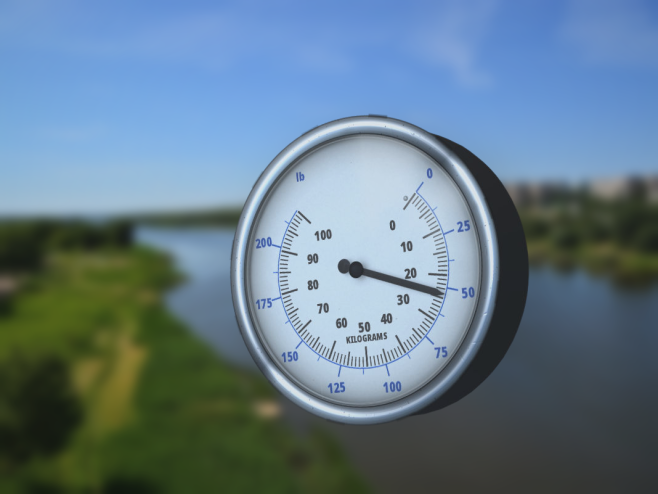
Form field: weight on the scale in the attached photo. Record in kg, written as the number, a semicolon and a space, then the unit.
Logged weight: 24; kg
